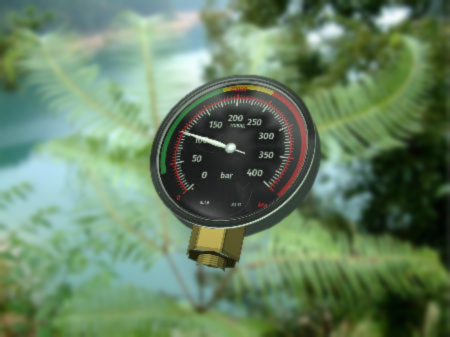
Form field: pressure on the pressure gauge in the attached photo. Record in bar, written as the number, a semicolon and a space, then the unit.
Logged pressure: 100; bar
